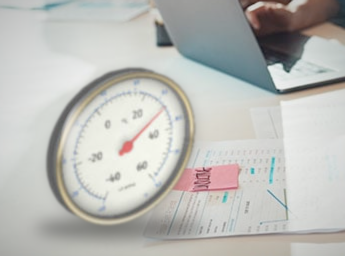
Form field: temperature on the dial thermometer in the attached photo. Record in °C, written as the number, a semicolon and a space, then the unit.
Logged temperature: 30; °C
